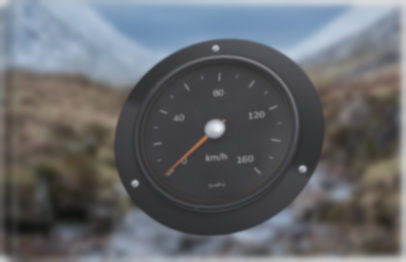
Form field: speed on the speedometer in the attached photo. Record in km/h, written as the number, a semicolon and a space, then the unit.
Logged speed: 0; km/h
